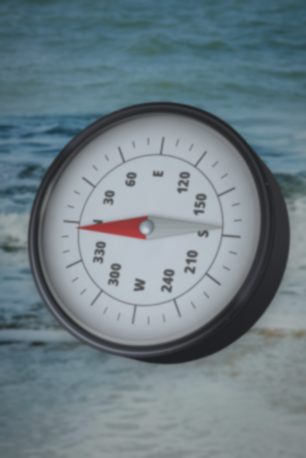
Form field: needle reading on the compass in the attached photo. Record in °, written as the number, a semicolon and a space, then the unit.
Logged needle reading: 355; °
